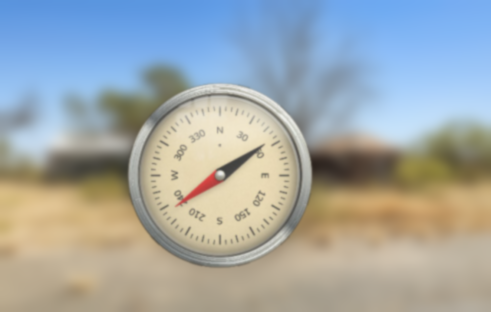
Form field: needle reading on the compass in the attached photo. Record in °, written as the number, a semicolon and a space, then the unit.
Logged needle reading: 235; °
